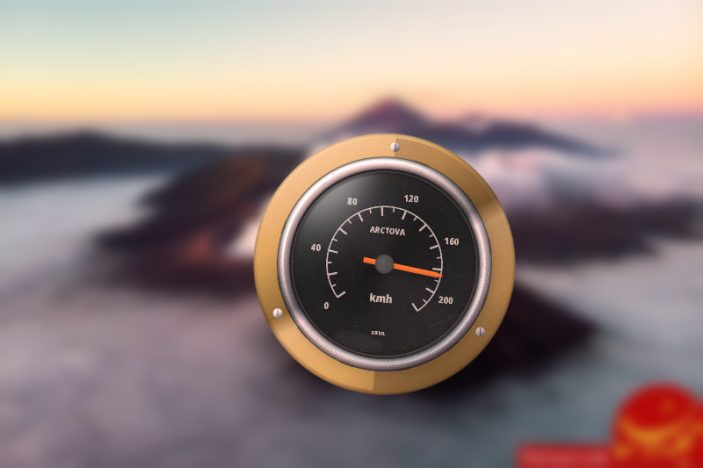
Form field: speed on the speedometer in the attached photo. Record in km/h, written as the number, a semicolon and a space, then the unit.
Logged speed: 185; km/h
